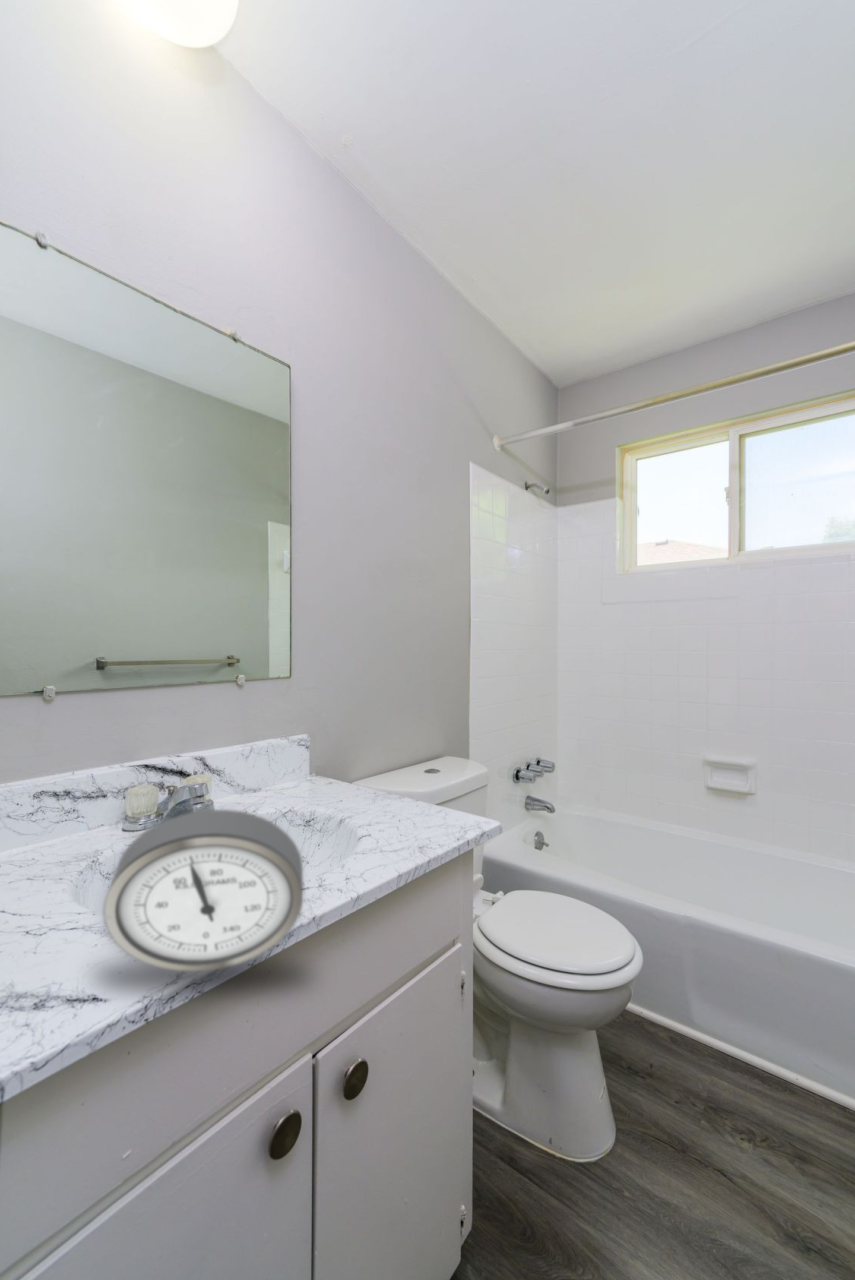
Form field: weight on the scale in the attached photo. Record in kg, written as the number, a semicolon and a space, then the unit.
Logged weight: 70; kg
